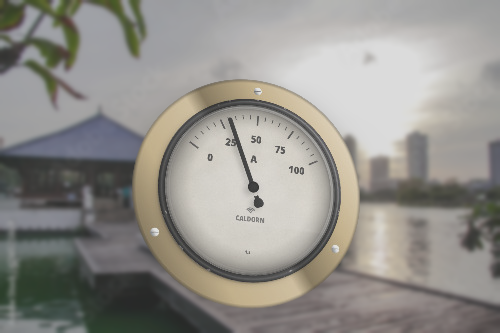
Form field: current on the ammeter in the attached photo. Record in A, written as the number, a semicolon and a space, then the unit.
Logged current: 30; A
